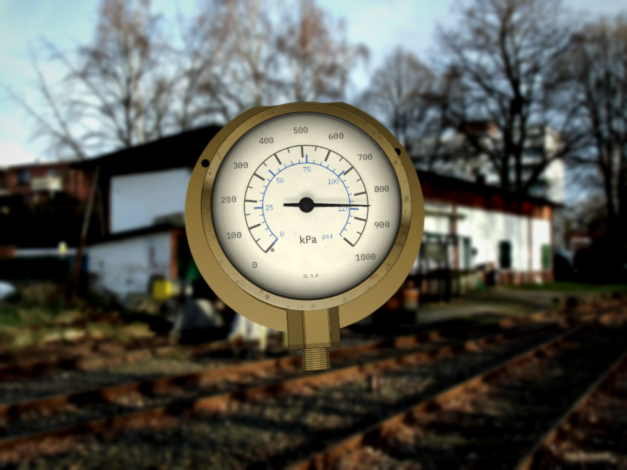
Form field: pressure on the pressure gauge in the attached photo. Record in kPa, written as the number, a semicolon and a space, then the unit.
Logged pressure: 850; kPa
